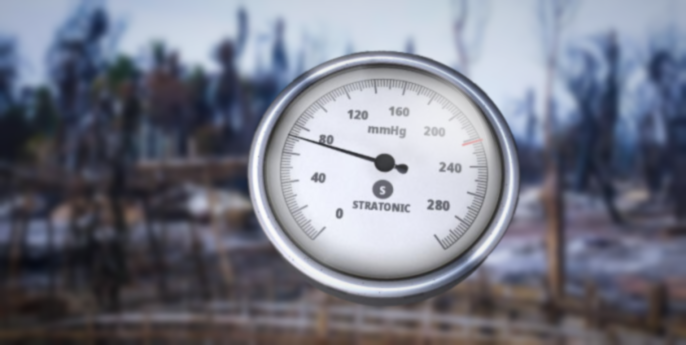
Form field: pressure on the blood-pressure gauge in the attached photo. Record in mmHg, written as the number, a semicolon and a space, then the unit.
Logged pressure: 70; mmHg
